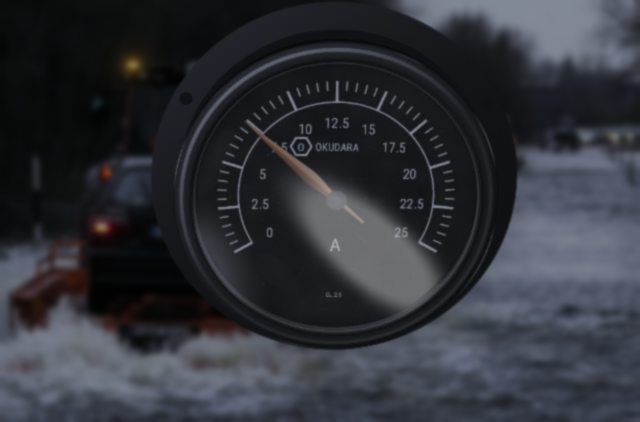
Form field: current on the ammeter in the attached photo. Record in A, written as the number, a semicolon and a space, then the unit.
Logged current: 7.5; A
